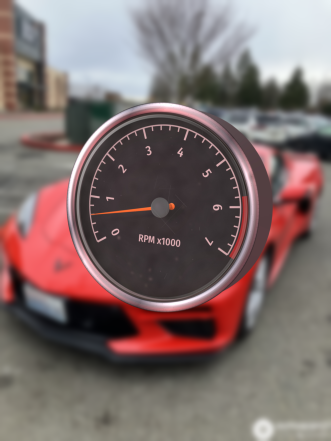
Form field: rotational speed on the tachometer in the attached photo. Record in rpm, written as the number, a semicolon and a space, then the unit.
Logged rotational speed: 600; rpm
